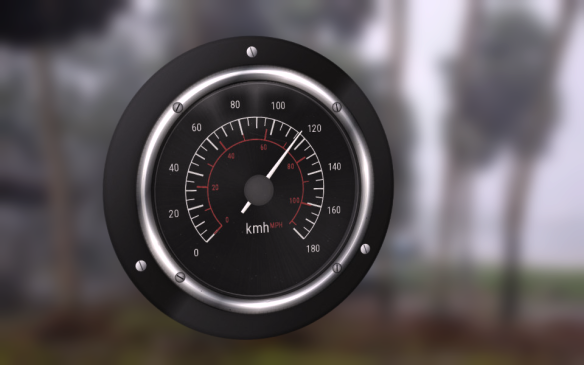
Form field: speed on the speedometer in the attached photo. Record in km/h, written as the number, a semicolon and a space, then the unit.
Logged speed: 115; km/h
